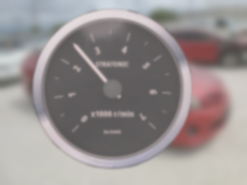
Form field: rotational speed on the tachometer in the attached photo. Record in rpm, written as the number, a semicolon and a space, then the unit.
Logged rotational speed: 2500; rpm
